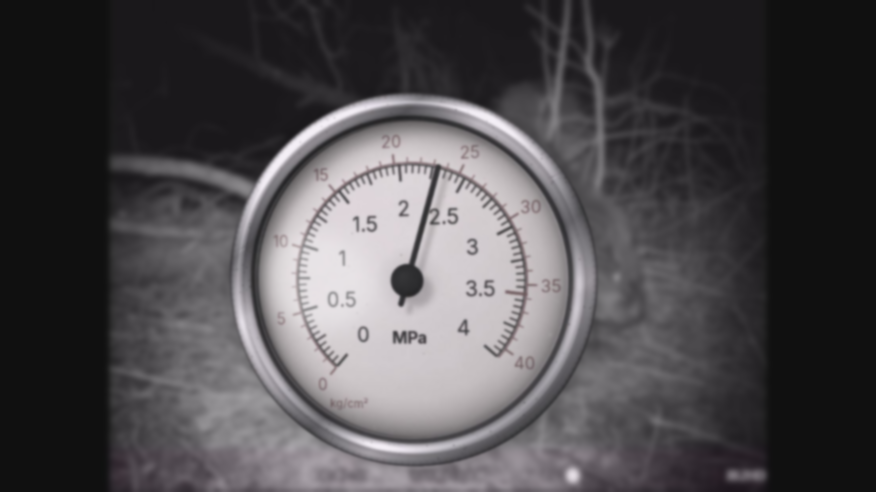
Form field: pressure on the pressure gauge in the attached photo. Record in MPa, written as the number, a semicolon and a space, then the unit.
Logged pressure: 2.3; MPa
